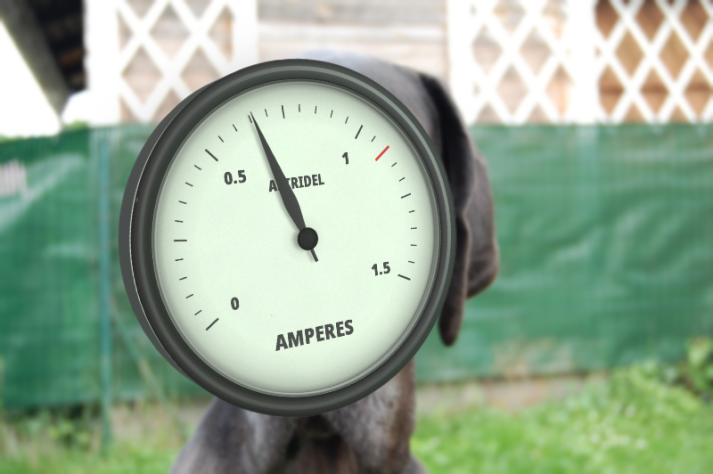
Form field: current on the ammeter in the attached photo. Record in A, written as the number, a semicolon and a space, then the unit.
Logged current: 0.65; A
